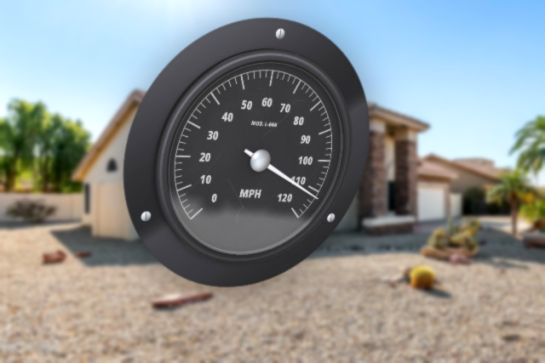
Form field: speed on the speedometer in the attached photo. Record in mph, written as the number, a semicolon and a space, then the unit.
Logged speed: 112; mph
